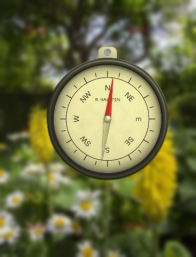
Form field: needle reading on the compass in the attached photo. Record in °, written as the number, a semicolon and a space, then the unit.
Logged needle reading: 7.5; °
